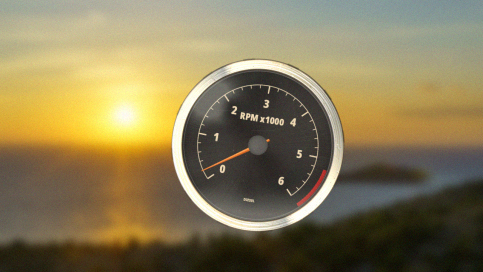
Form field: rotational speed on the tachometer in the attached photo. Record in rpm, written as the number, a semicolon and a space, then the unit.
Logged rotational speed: 200; rpm
